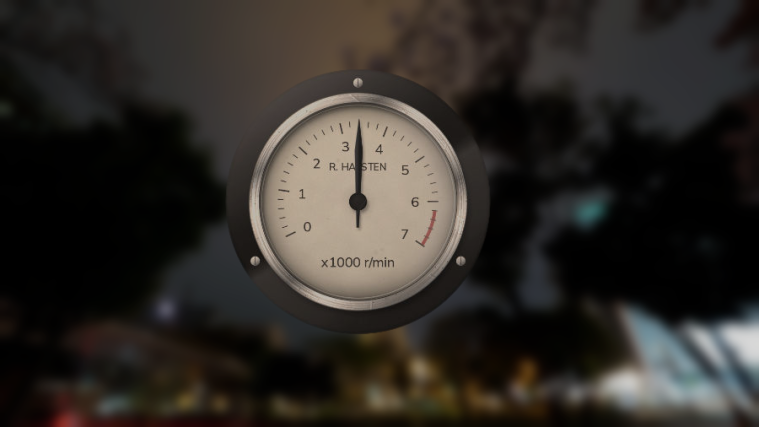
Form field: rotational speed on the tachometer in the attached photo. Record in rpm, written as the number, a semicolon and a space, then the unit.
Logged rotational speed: 3400; rpm
